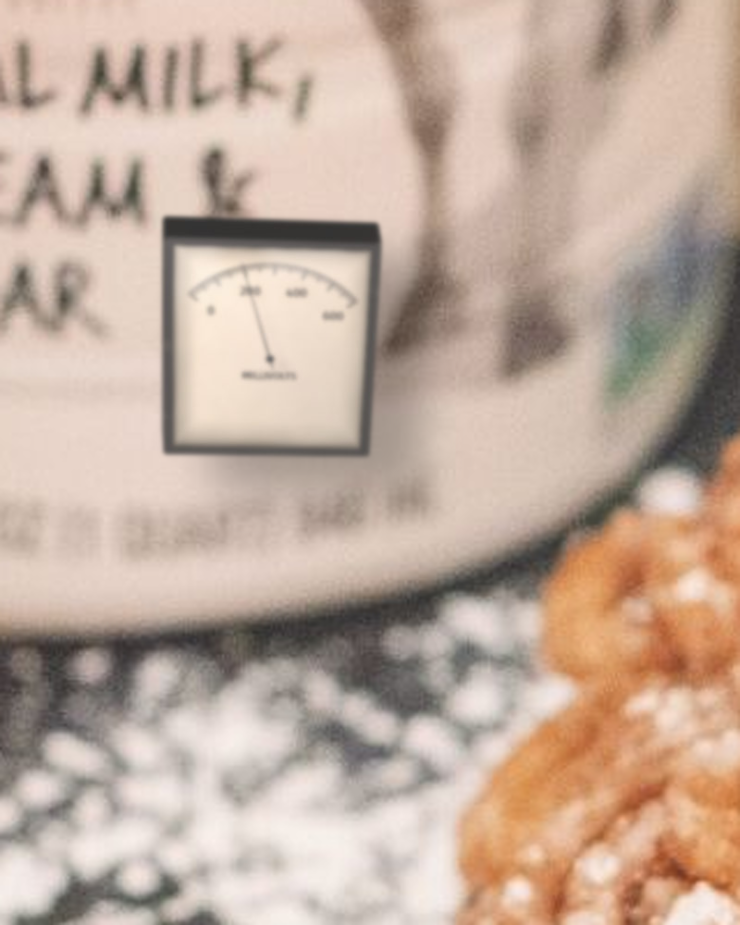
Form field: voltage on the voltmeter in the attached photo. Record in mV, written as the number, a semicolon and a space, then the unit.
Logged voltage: 200; mV
